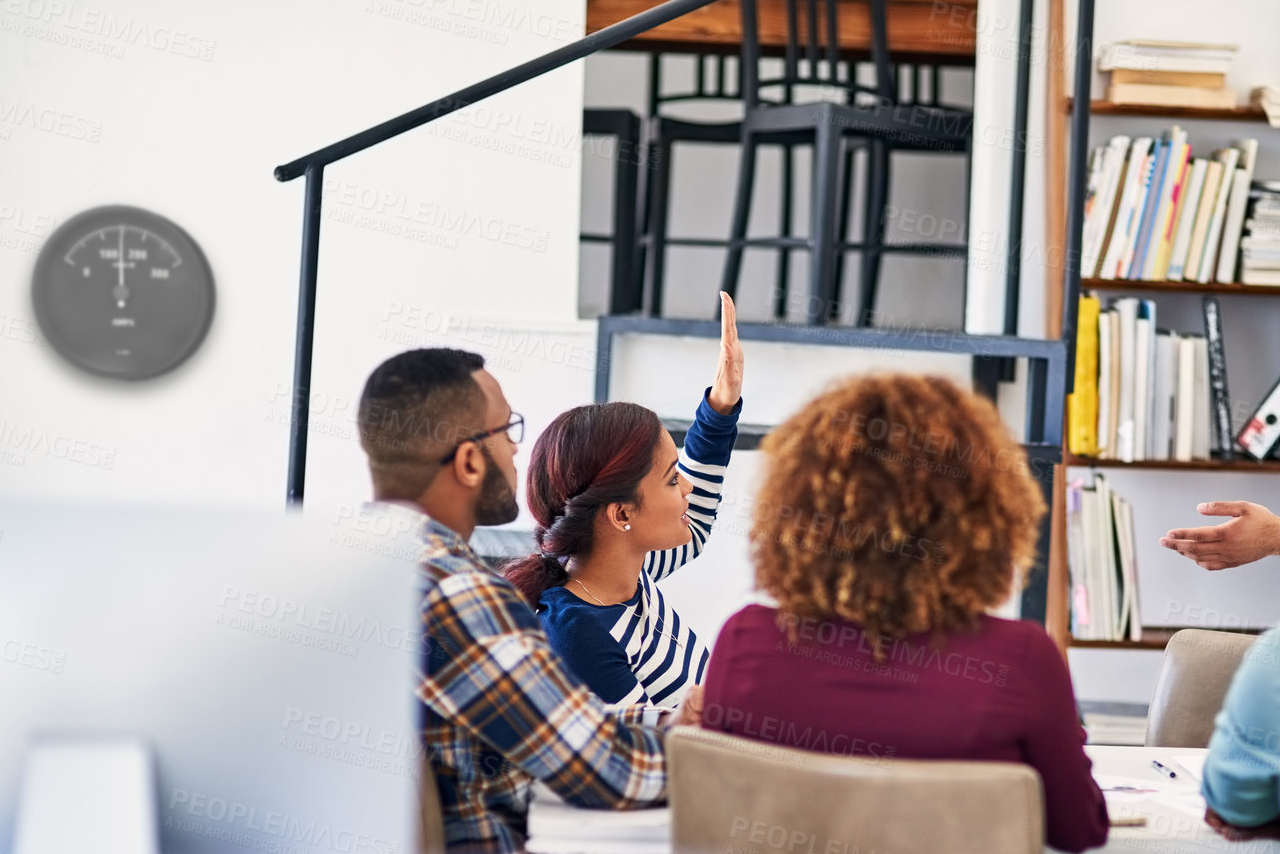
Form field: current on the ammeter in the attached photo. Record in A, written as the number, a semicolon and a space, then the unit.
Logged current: 150; A
